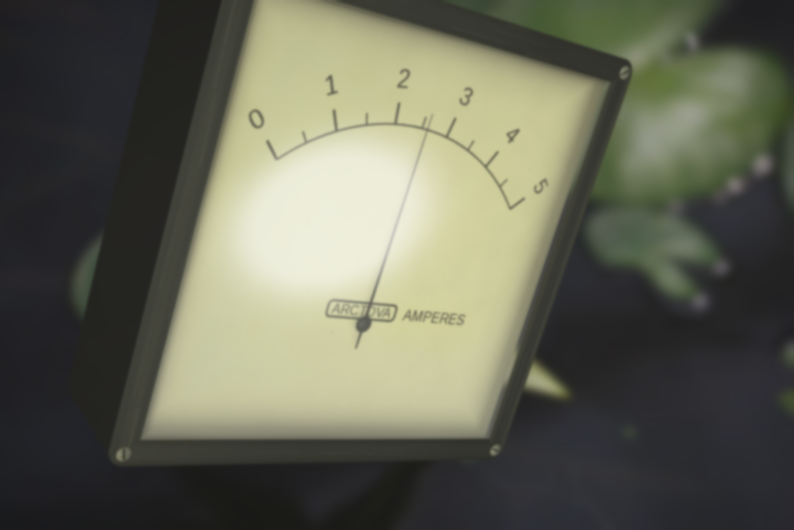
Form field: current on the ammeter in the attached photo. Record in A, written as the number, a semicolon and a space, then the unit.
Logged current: 2.5; A
